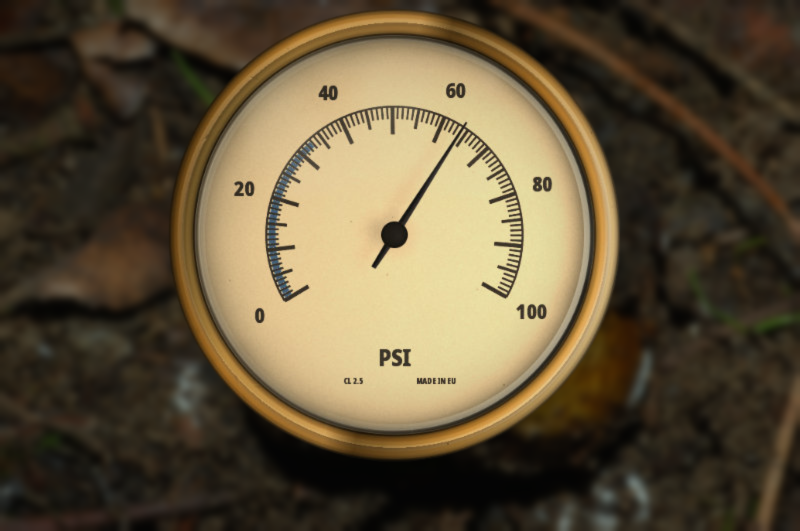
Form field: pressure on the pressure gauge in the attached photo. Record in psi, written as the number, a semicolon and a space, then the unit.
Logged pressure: 64; psi
